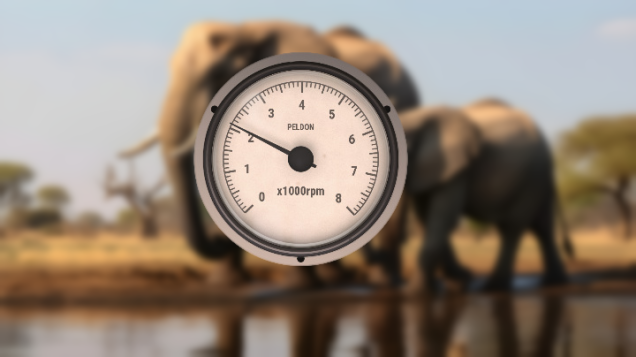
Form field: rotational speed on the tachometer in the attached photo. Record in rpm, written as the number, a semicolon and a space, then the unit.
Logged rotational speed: 2100; rpm
